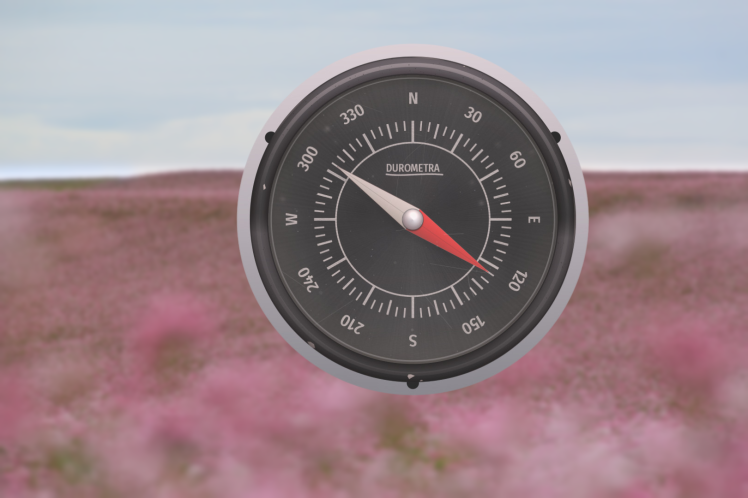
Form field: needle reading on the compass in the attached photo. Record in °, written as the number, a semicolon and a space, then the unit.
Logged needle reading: 125; °
